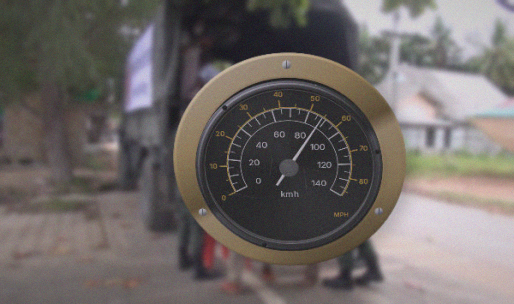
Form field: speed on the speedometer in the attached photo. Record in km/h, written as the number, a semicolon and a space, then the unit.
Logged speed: 87.5; km/h
